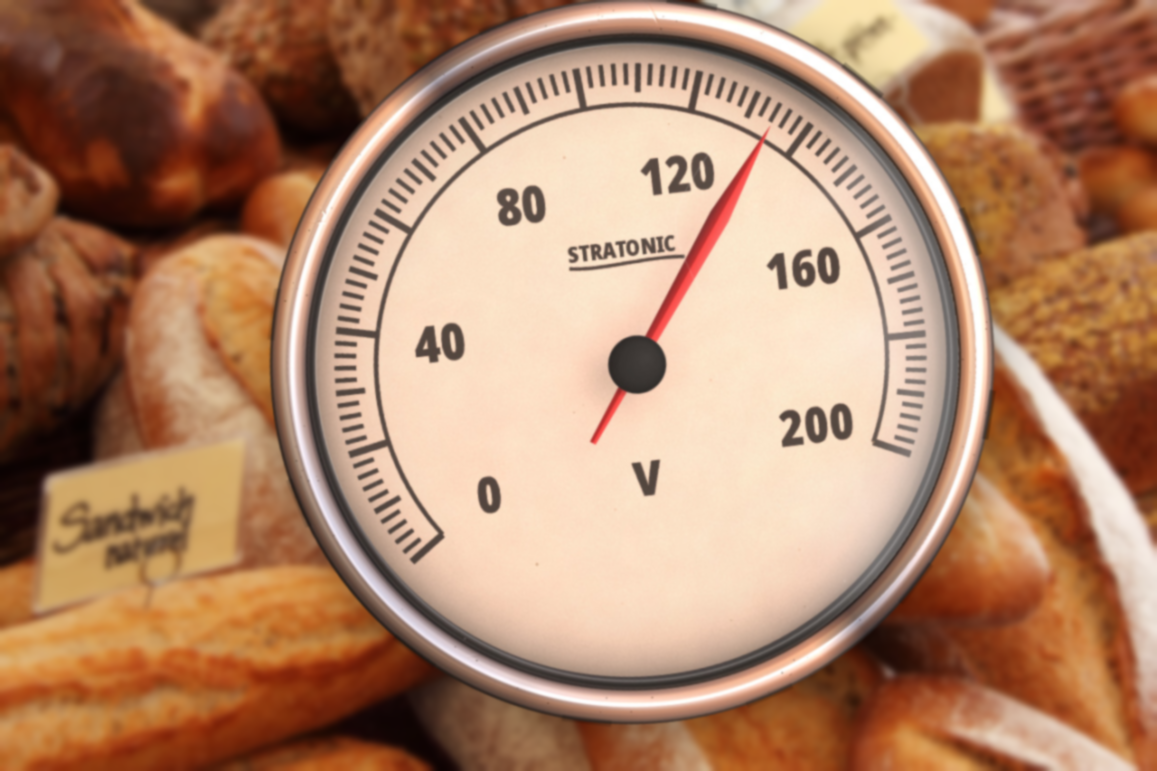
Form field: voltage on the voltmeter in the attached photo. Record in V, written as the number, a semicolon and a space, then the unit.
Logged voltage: 134; V
